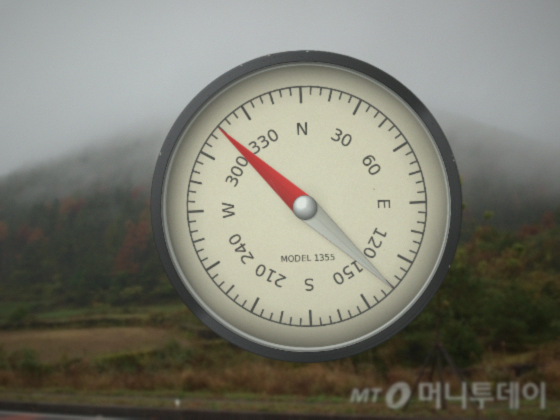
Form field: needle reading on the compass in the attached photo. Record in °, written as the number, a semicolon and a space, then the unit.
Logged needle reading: 315; °
